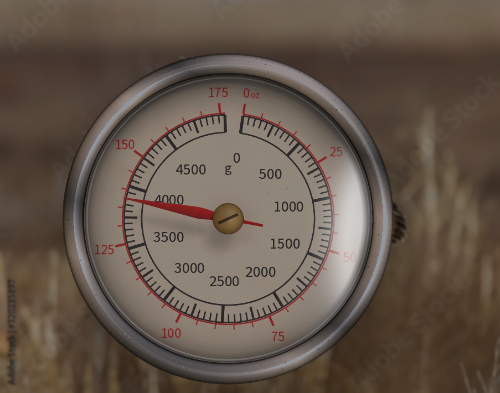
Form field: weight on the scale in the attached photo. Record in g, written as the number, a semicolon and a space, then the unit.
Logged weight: 3900; g
